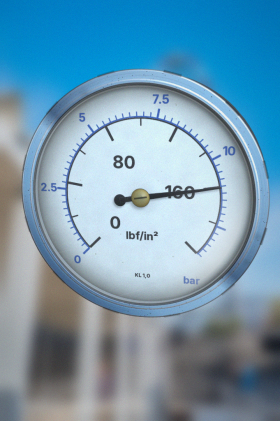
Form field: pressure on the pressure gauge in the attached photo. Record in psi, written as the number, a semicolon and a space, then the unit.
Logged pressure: 160; psi
